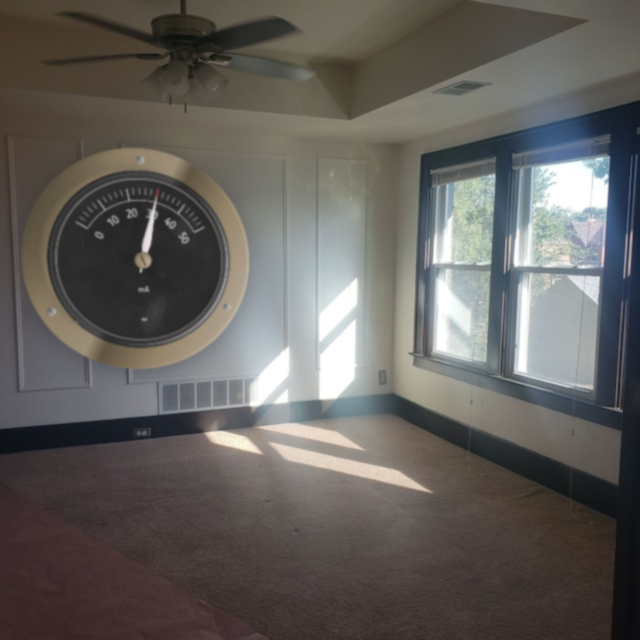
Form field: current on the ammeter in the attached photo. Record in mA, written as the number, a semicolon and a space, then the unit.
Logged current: 30; mA
